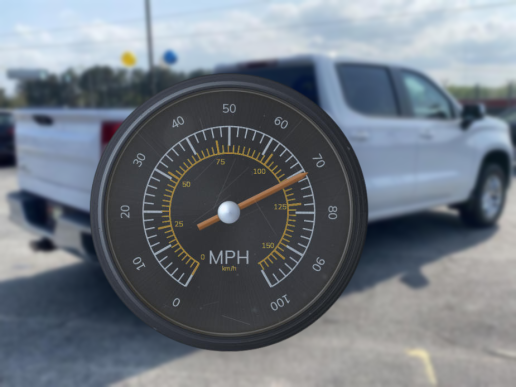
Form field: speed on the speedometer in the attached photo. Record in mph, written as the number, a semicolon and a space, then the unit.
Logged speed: 71; mph
